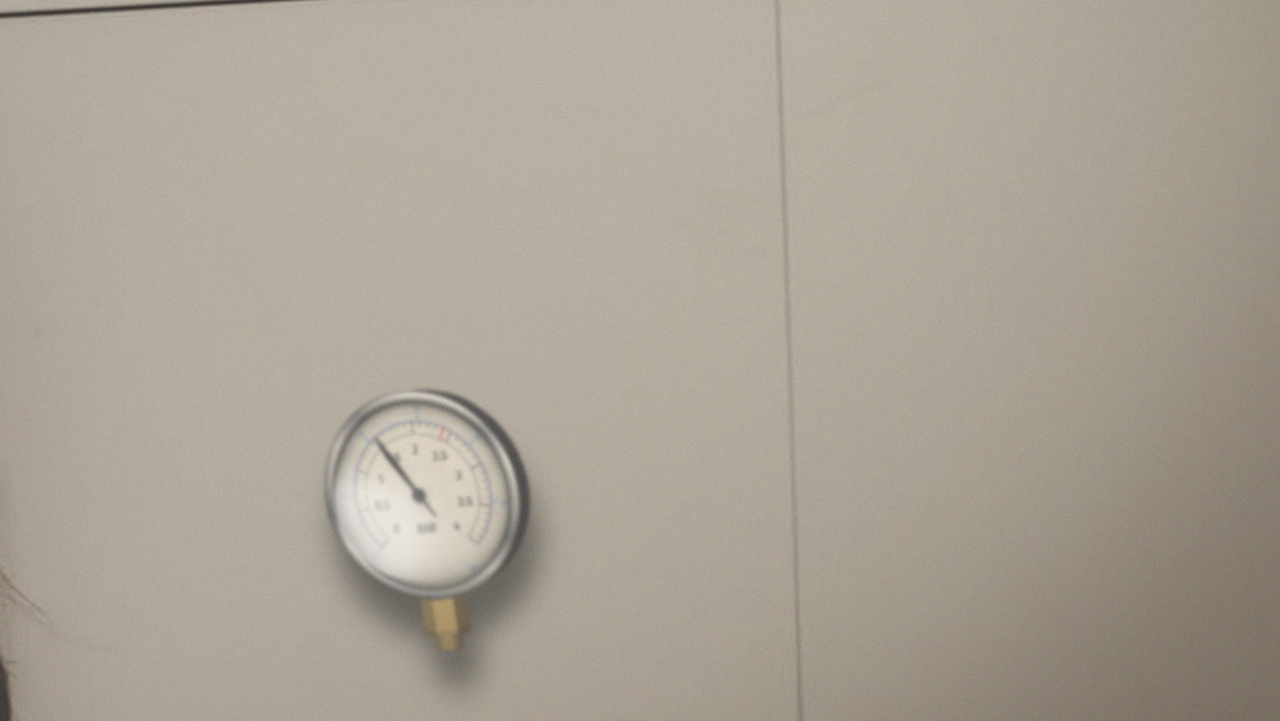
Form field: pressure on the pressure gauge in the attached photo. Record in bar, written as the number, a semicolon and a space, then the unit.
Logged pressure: 1.5; bar
